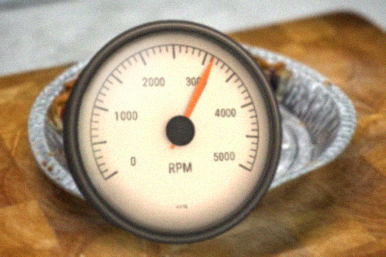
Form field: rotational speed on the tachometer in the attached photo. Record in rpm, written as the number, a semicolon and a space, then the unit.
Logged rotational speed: 3100; rpm
